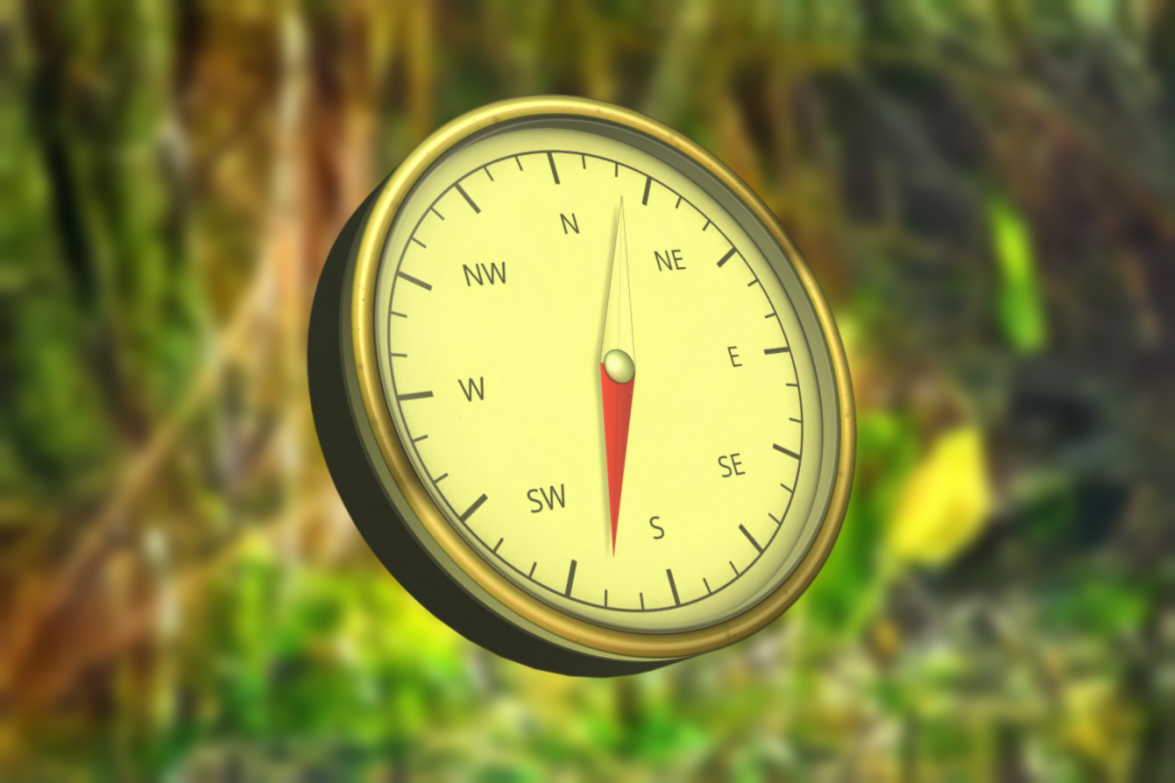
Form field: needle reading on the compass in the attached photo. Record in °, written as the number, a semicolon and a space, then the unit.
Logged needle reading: 200; °
